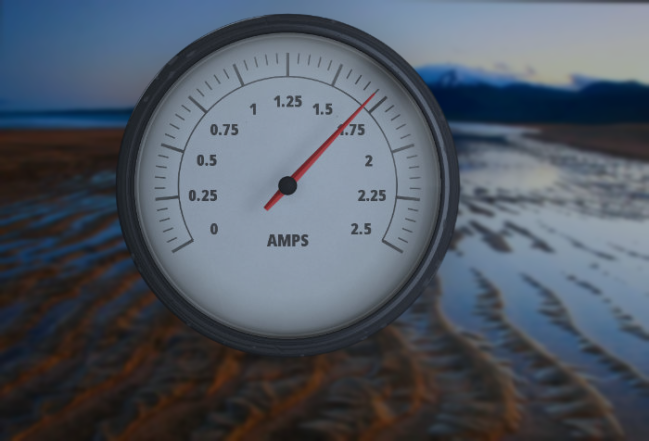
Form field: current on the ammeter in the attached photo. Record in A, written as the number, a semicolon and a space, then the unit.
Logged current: 1.7; A
